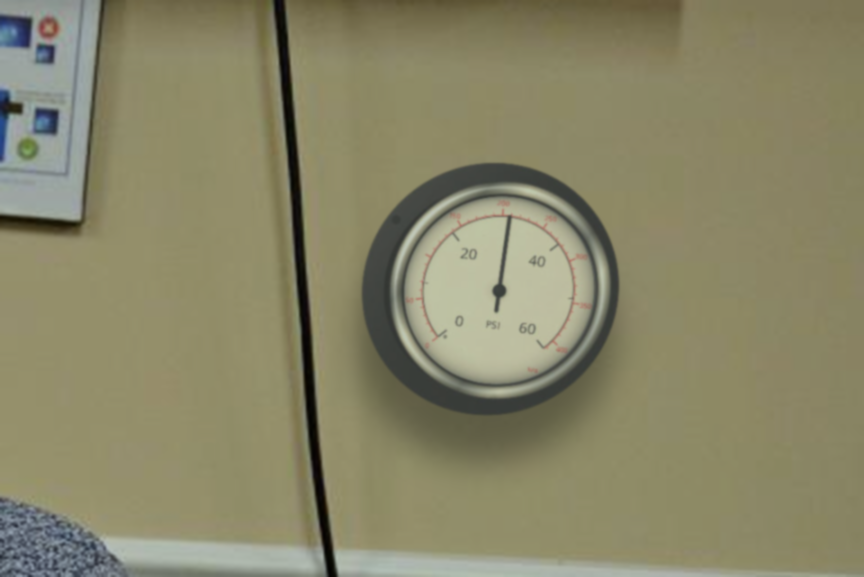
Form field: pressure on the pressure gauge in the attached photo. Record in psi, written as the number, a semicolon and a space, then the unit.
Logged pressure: 30; psi
